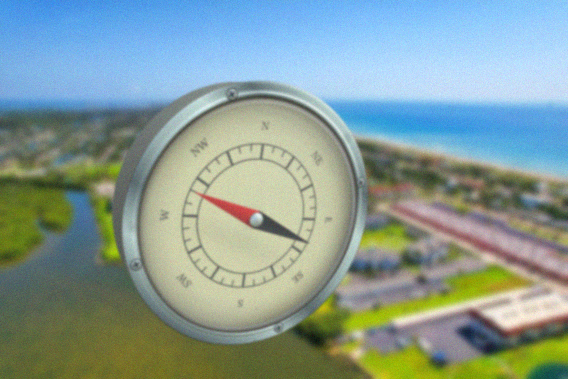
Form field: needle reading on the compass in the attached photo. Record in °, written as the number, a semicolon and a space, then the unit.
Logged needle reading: 290; °
